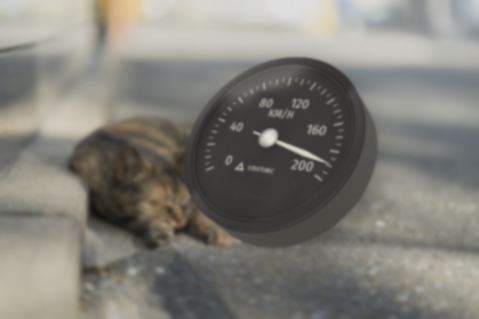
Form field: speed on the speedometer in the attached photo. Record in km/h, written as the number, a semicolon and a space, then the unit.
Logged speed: 190; km/h
